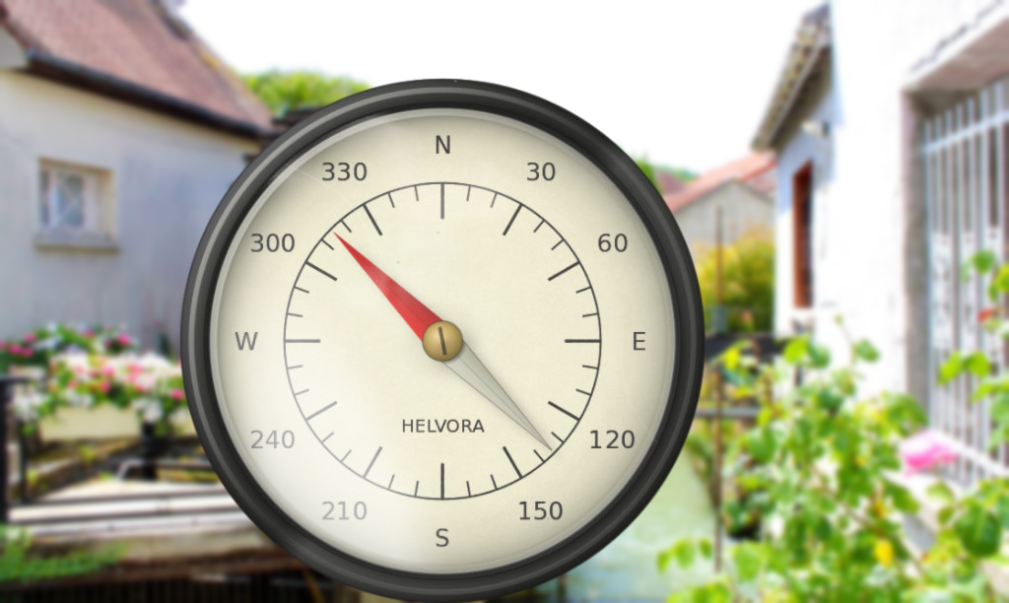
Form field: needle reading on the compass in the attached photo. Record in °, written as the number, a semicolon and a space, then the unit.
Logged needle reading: 315; °
